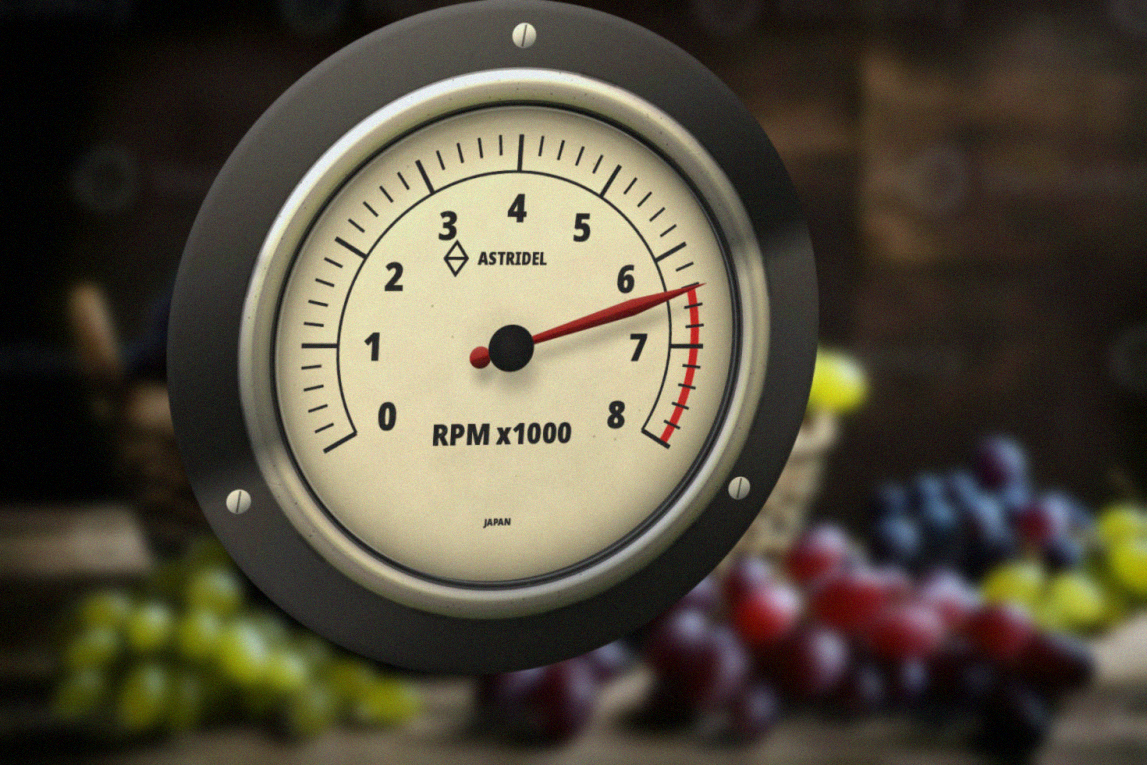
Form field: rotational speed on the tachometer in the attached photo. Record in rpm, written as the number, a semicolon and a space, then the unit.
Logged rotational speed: 6400; rpm
